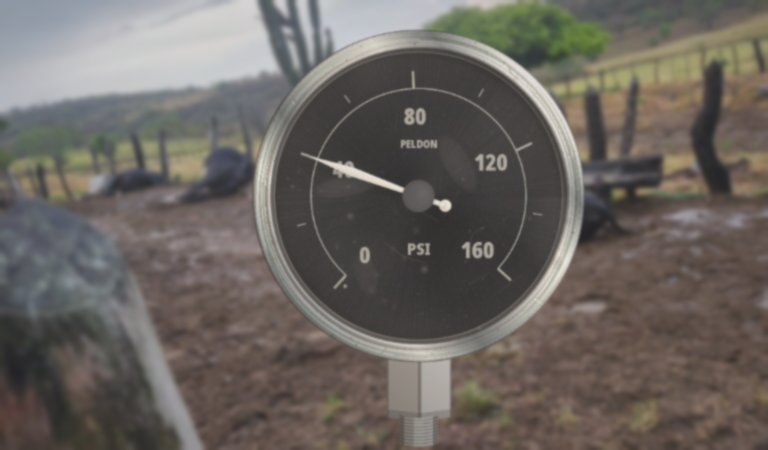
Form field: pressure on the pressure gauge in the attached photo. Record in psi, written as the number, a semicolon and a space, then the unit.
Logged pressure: 40; psi
